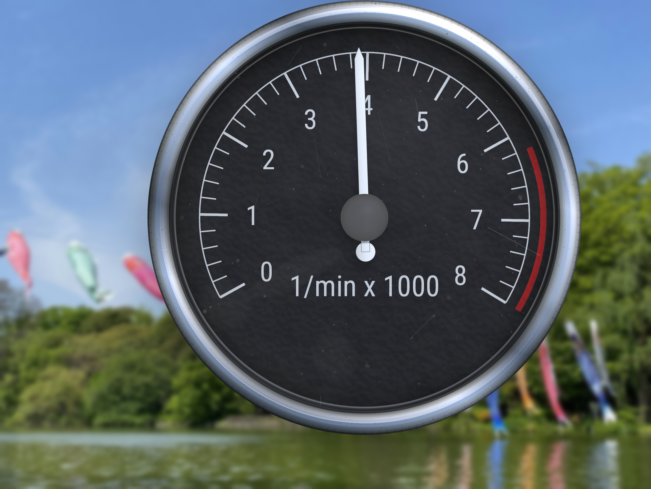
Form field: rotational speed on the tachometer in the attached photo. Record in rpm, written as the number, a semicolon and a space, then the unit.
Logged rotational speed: 3900; rpm
